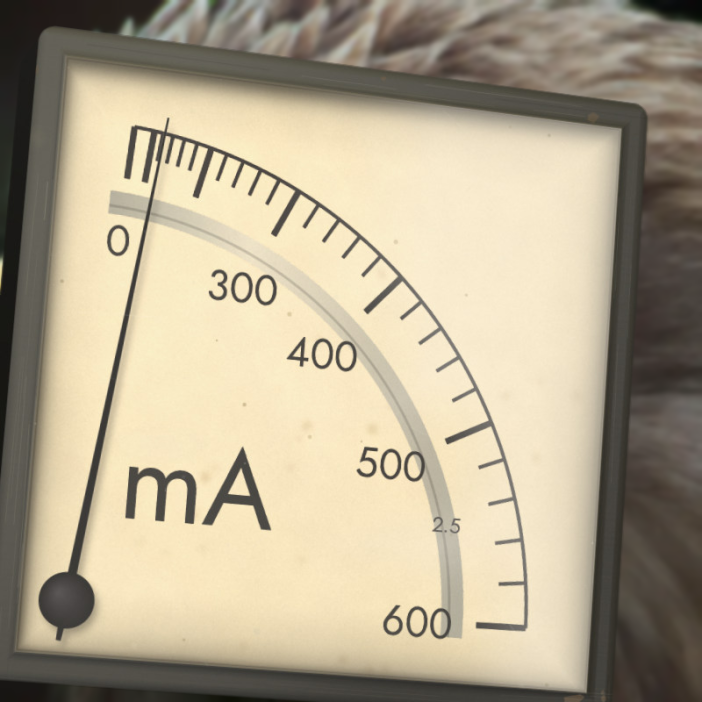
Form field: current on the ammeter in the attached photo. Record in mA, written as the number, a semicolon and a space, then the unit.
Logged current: 120; mA
